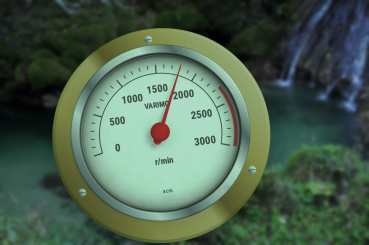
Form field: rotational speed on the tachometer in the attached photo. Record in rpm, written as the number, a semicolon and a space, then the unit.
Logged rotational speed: 1800; rpm
